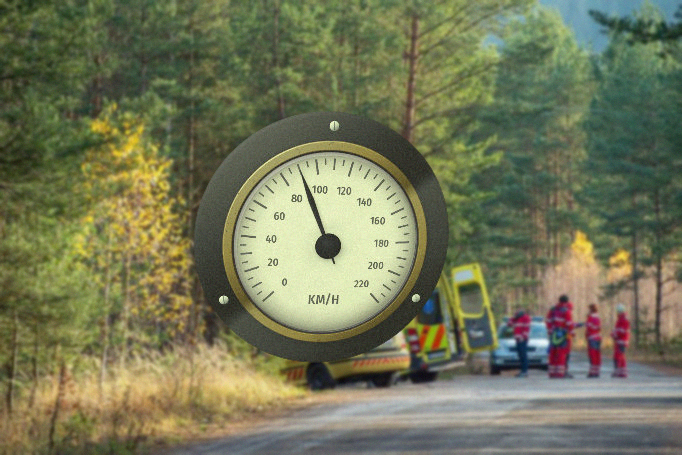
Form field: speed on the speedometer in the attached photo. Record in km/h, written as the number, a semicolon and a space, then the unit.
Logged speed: 90; km/h
